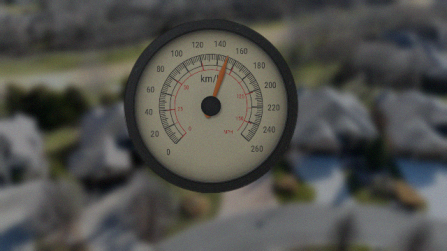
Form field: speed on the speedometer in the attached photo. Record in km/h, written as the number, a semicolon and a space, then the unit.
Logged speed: 150; km/h
